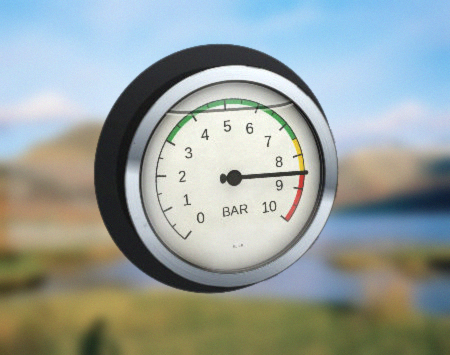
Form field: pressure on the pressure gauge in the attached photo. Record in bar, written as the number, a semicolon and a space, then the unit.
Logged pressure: 8.5; bar
